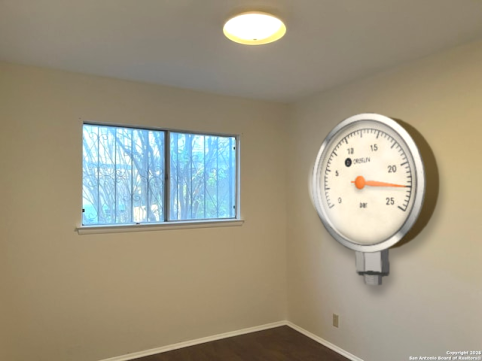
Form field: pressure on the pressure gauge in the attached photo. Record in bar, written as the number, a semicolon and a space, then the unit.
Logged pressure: 22.5; bar
